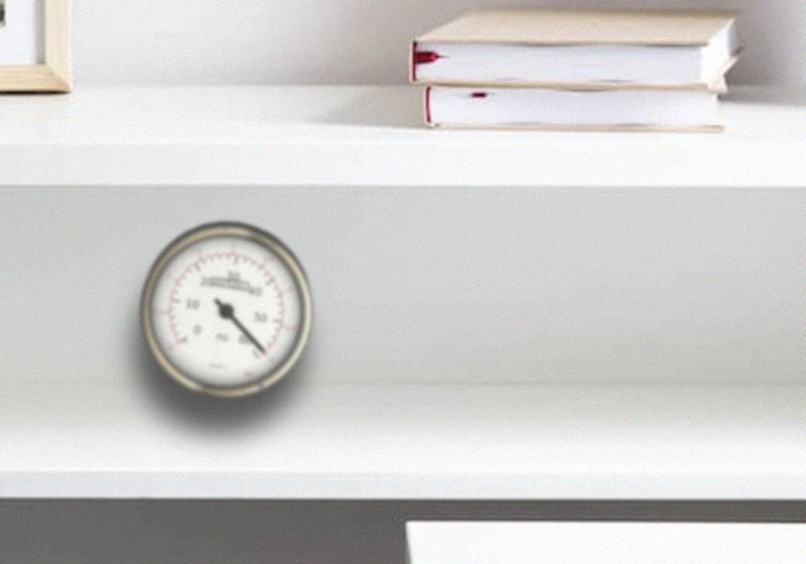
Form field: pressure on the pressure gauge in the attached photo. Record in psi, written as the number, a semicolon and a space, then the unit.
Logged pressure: 58; psi
